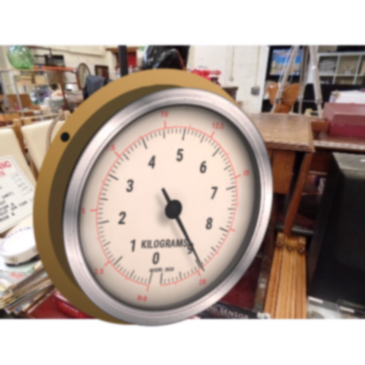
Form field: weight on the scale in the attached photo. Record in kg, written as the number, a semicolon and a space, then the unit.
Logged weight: 9; kg
